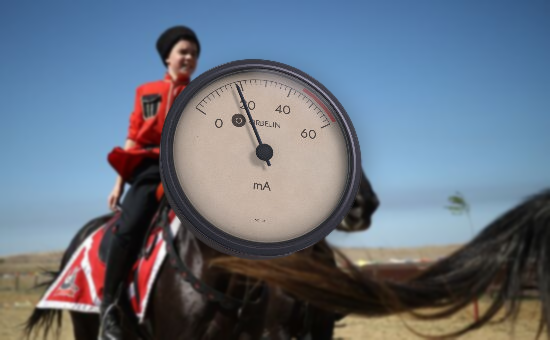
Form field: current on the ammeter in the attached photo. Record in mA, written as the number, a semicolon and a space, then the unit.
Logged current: 18; mA
